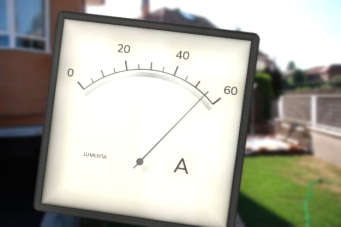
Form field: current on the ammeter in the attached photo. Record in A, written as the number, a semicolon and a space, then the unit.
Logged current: 55; A
